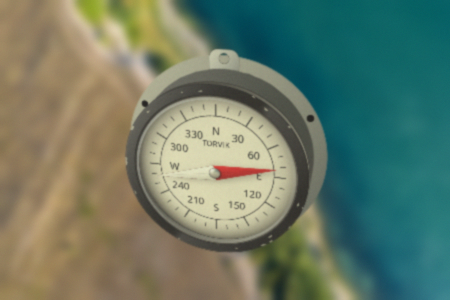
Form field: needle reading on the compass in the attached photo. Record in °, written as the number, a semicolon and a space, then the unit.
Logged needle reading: 80; °
